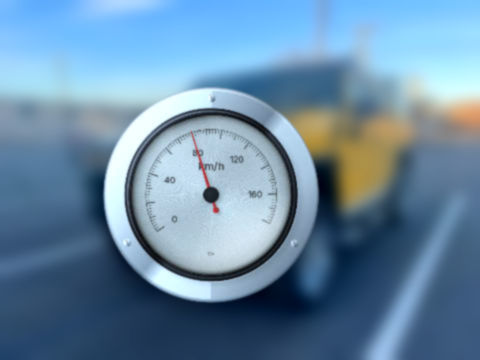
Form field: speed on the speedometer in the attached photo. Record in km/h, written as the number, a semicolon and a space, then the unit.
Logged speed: 80; km/h
